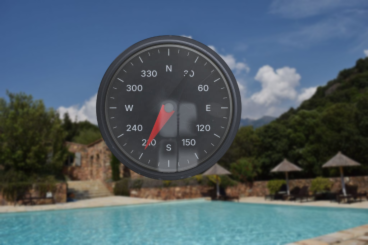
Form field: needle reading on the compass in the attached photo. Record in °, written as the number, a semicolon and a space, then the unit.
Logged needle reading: 210; °
